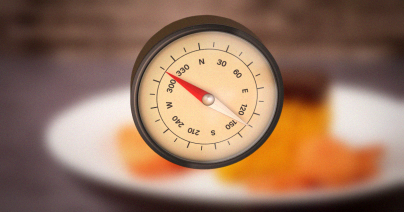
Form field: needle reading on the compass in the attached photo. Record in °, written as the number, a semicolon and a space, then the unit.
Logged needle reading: 315; °
